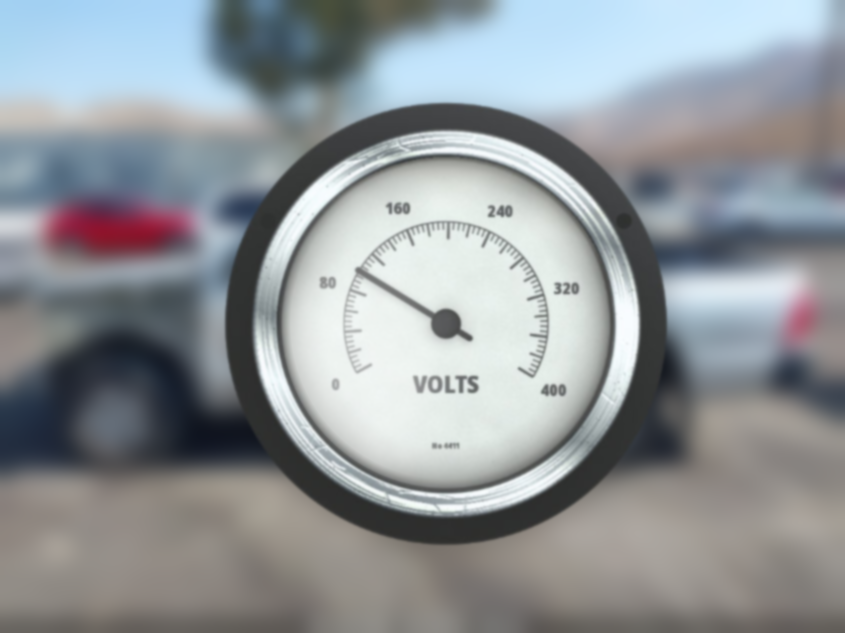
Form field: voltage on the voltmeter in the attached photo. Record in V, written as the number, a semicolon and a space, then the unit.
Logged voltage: 100; V
